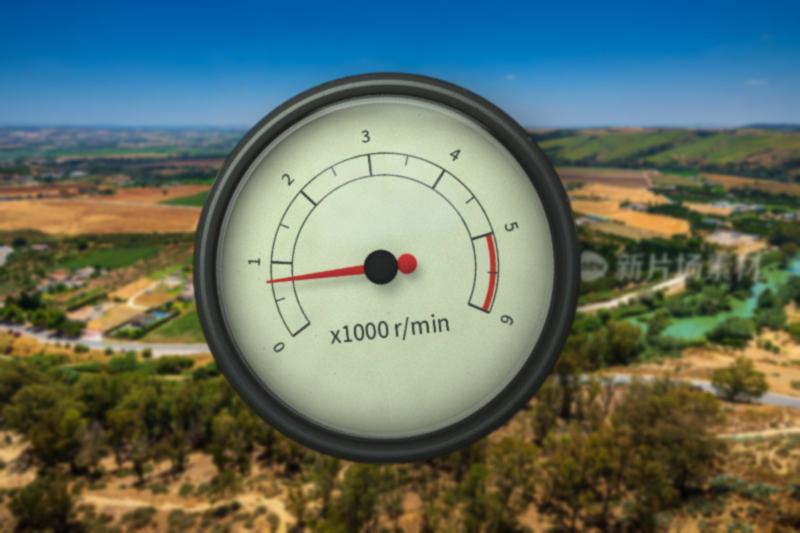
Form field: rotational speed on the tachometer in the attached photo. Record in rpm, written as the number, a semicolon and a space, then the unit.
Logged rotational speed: 750; rpm
